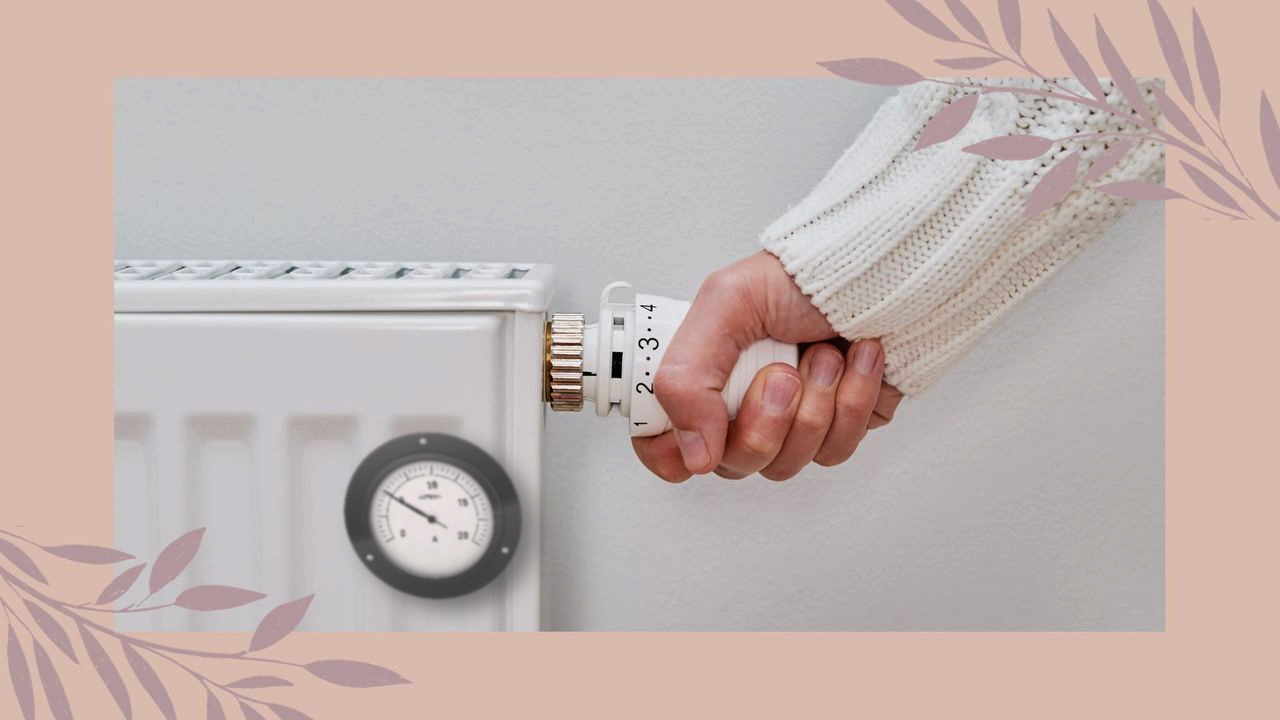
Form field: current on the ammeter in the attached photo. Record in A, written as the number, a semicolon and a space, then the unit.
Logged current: 5; A
